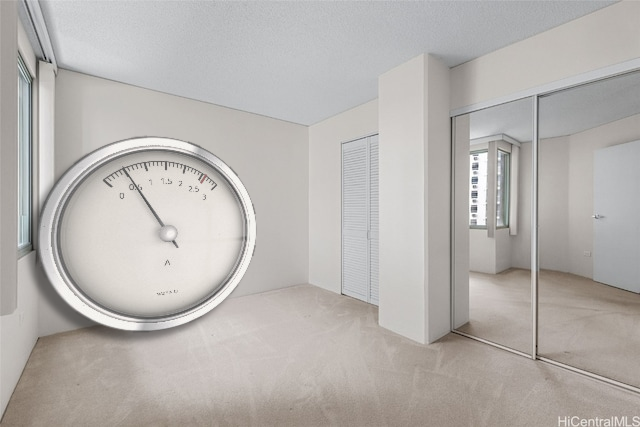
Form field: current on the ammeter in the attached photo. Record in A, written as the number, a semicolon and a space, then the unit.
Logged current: 0.5; A
